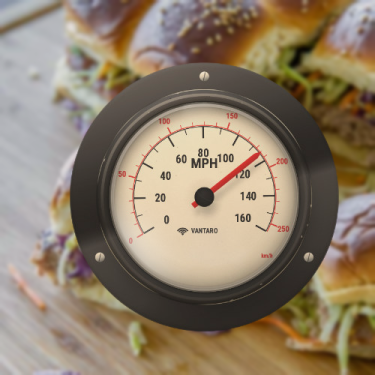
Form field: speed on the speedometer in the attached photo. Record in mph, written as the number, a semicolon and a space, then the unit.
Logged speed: 115; mph
